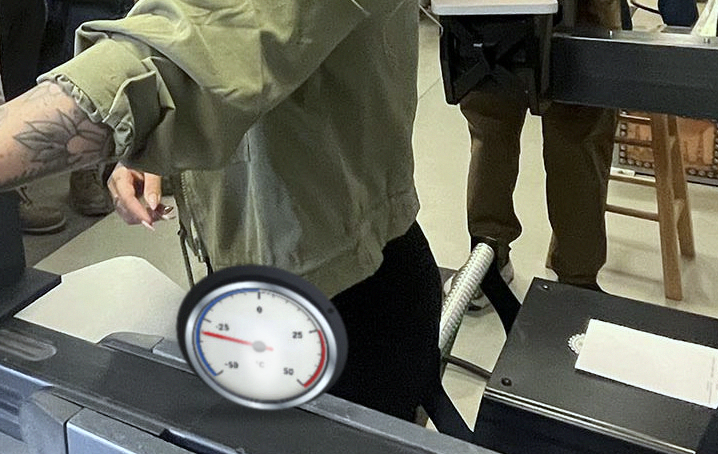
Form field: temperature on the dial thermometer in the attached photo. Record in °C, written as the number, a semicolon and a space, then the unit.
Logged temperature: -30; °C
